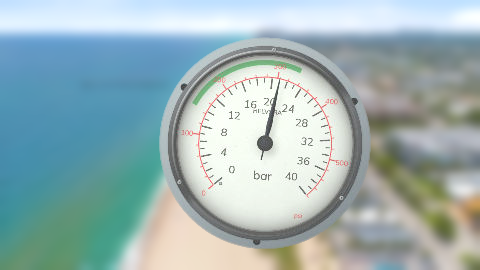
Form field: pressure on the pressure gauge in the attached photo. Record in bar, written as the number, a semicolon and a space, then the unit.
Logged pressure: 21; bar
